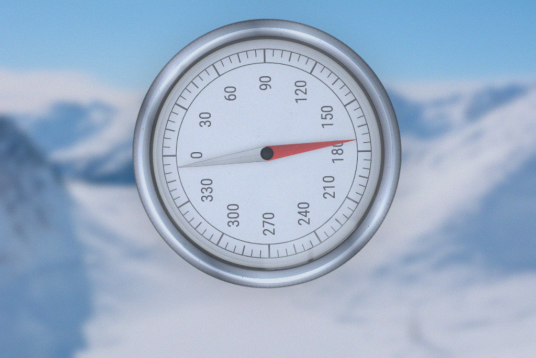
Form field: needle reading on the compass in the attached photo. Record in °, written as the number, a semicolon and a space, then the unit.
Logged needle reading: 172.5; °
